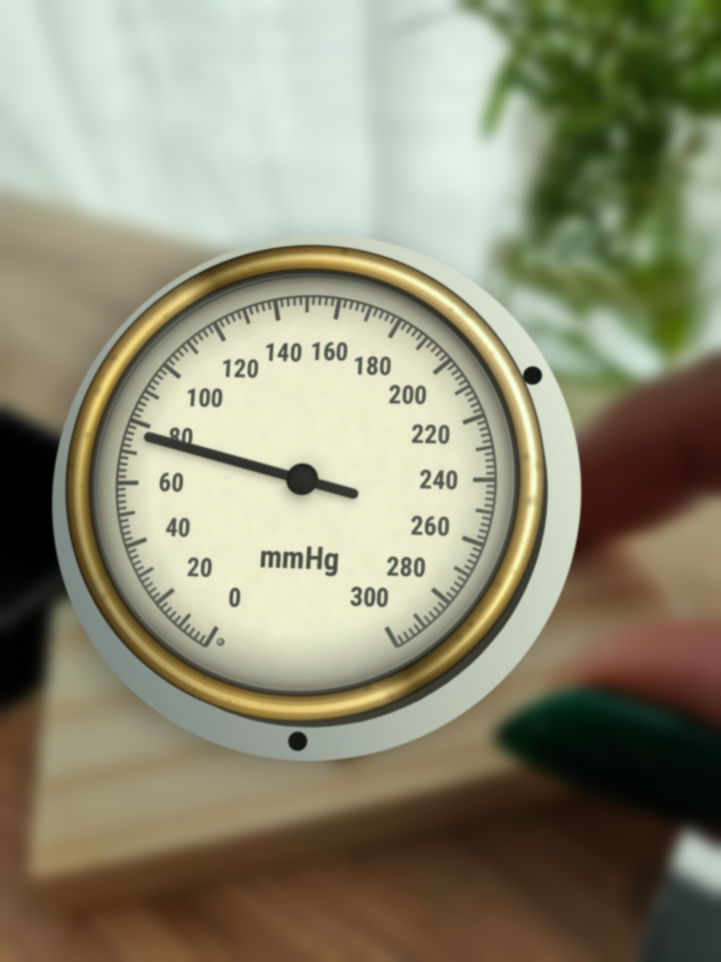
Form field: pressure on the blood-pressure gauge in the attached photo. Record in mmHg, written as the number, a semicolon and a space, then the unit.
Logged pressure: 76; mmHg
